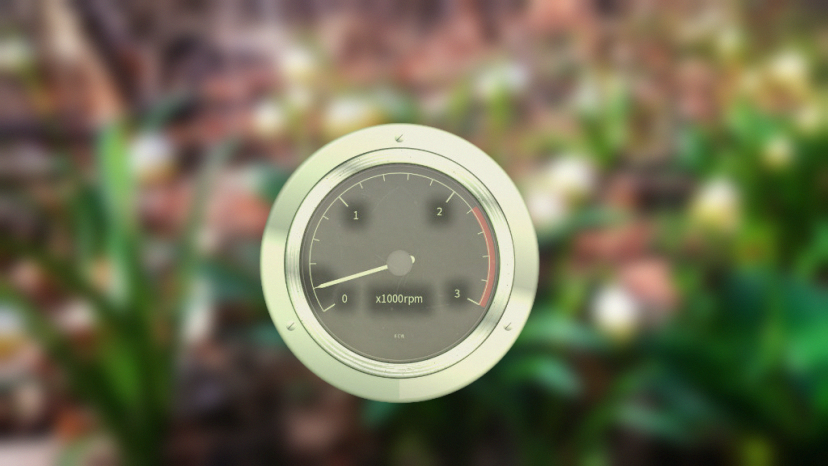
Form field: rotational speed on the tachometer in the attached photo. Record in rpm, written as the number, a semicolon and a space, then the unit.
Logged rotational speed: 200; rpm
